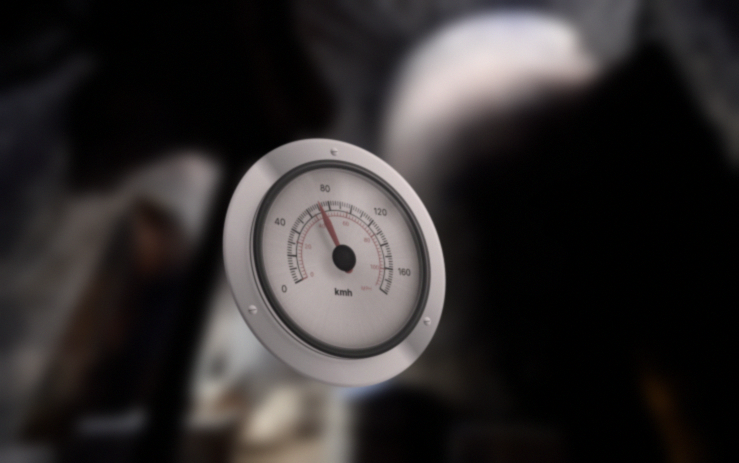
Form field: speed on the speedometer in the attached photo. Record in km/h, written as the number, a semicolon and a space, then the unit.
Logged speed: 70; km/h
